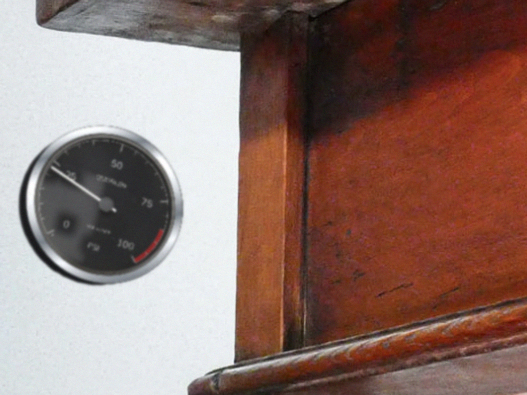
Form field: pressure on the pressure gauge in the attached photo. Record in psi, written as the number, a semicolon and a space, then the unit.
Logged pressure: 22.5; psi
